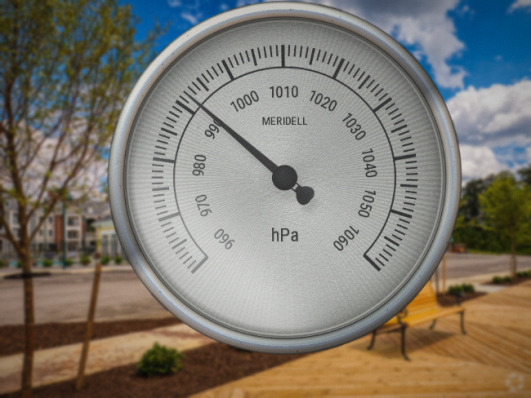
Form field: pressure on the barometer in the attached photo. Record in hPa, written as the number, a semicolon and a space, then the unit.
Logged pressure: 992; hPa
